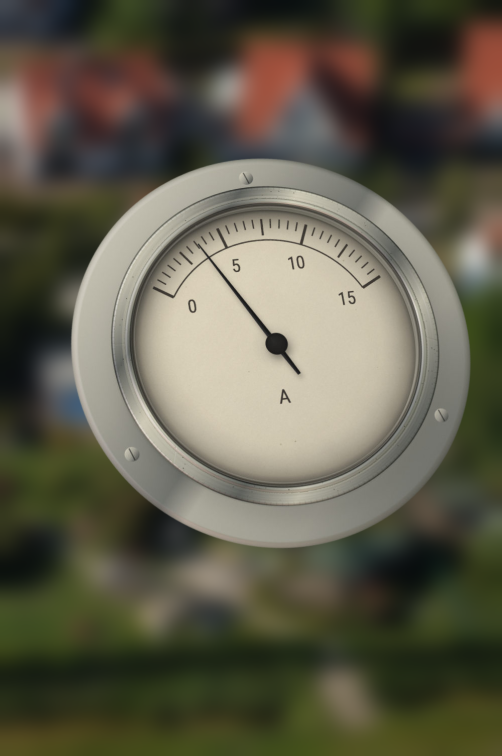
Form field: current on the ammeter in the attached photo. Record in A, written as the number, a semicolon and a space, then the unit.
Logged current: 3.5; A
